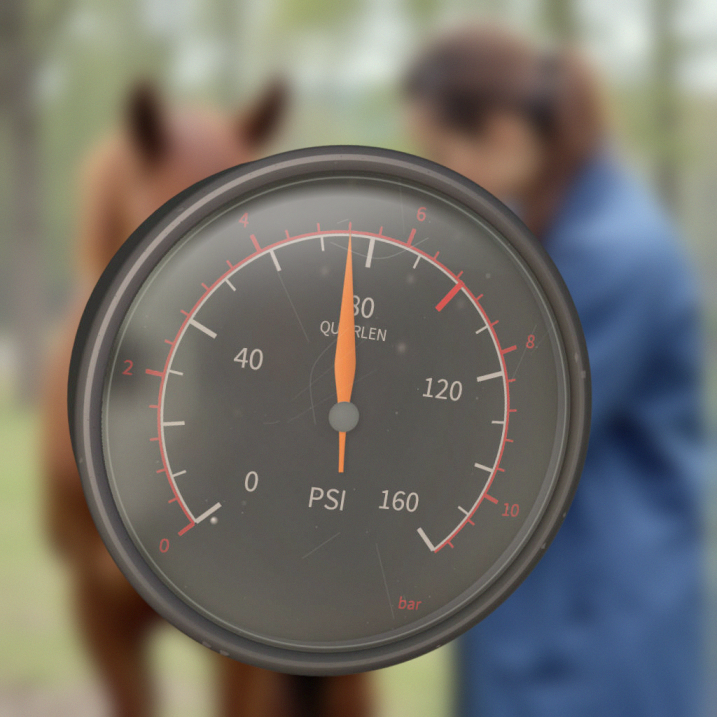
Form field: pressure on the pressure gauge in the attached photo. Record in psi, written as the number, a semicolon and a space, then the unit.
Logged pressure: 75; psi
